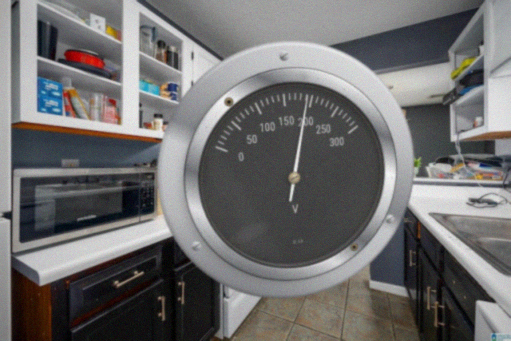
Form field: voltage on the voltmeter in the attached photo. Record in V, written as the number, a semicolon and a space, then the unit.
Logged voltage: 190; V
